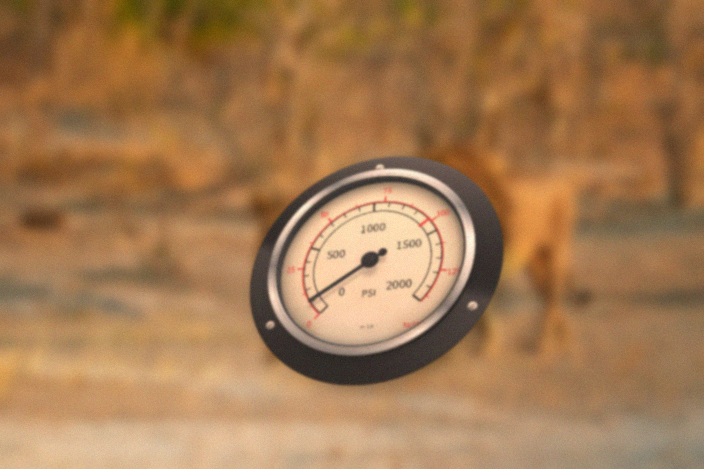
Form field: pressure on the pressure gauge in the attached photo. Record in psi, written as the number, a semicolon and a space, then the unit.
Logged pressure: 100; psi
